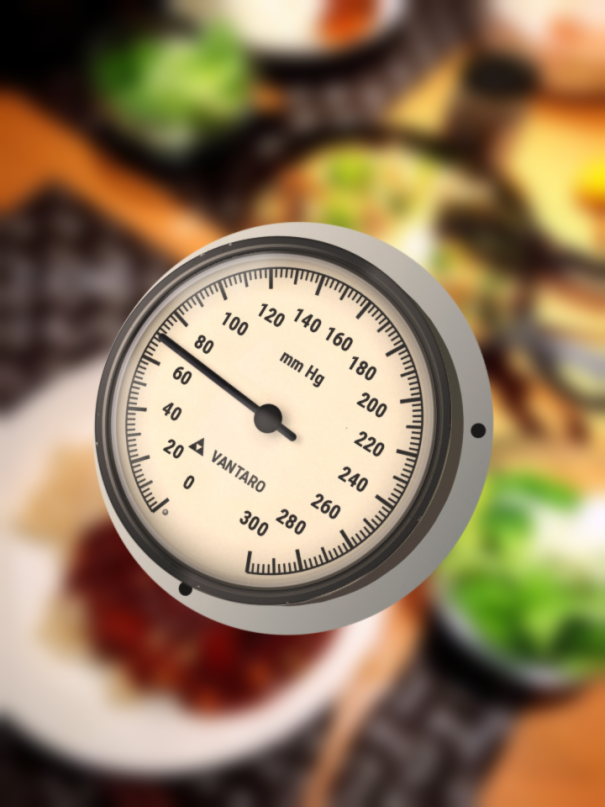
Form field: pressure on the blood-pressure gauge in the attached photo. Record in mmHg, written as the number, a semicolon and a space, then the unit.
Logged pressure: 70; mmHg
